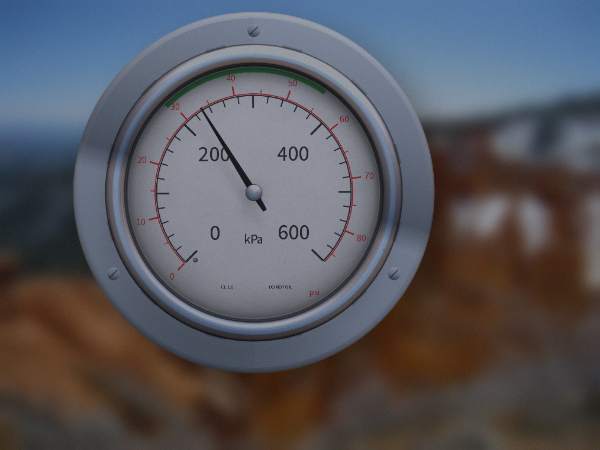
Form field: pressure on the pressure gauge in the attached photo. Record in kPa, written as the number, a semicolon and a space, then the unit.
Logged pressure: 230; kPa
